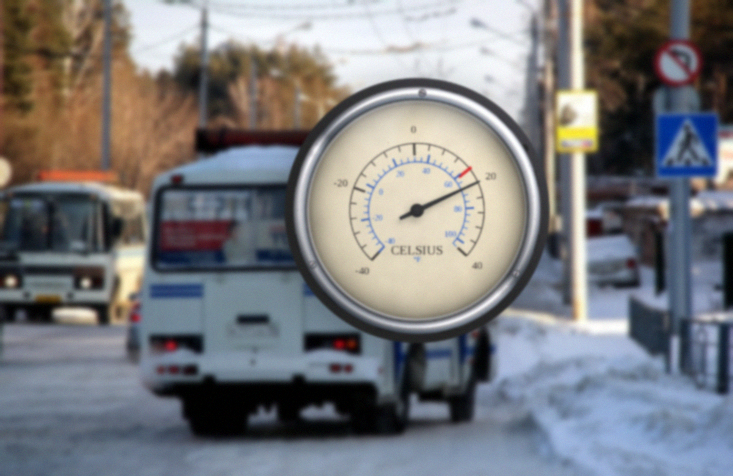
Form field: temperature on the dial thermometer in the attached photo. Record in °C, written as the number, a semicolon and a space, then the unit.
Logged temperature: 20; °C
